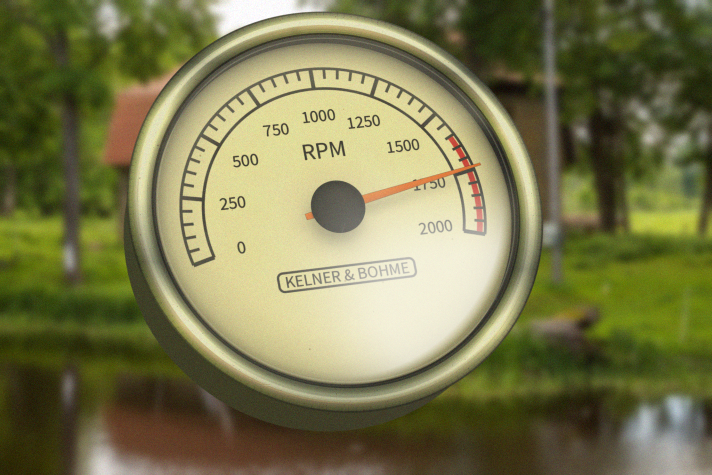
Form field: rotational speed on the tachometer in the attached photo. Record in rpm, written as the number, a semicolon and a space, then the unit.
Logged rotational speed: 1750; rpm
